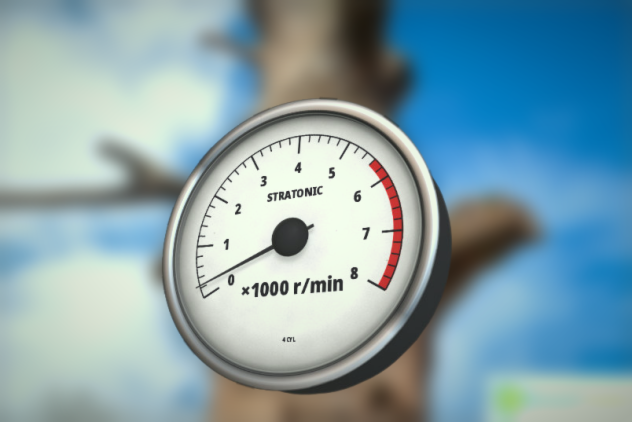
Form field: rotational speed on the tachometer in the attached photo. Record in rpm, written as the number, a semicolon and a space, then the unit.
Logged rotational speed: 200; rpm
